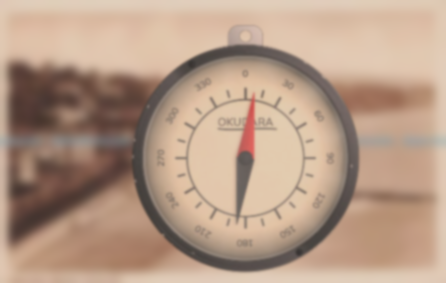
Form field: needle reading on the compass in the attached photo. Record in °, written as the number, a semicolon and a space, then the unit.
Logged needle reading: 7.5; °
